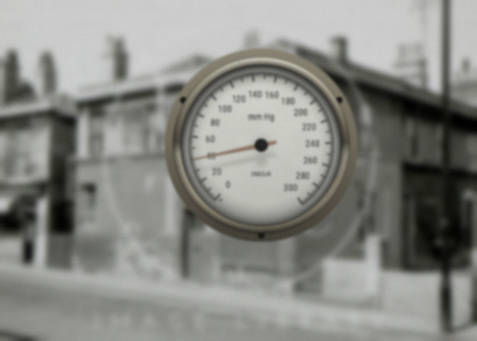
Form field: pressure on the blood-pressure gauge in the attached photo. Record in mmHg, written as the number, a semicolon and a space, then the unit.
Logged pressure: 40; mmHg
